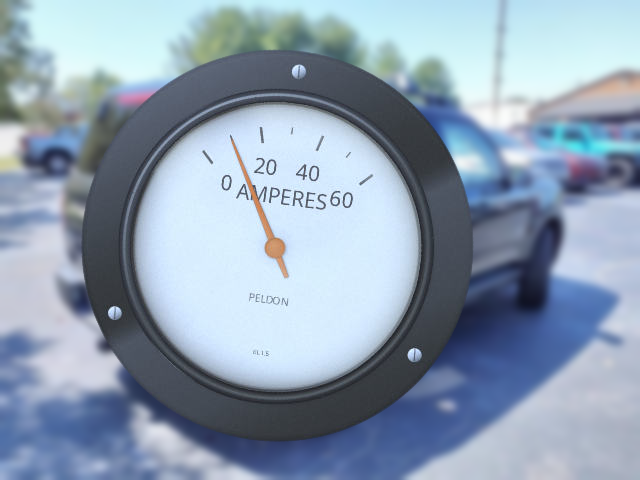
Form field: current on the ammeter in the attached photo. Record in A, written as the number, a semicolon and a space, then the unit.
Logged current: 10; A
